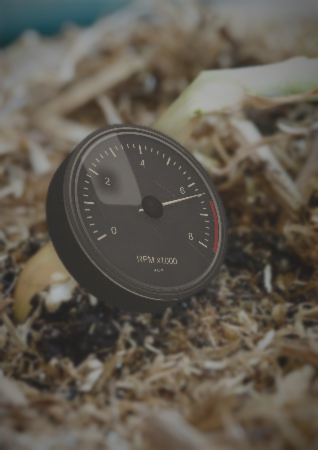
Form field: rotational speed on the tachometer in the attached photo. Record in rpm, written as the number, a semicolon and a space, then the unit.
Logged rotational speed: 6400; rpm
